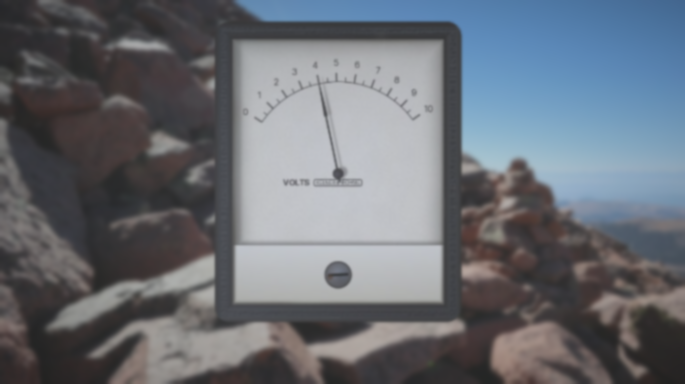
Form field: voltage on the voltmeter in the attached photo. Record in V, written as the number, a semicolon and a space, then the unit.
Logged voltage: 4; V
